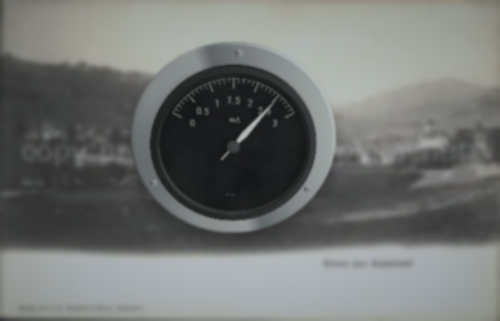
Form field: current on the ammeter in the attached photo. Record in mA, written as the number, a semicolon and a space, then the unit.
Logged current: 2.5; mA
